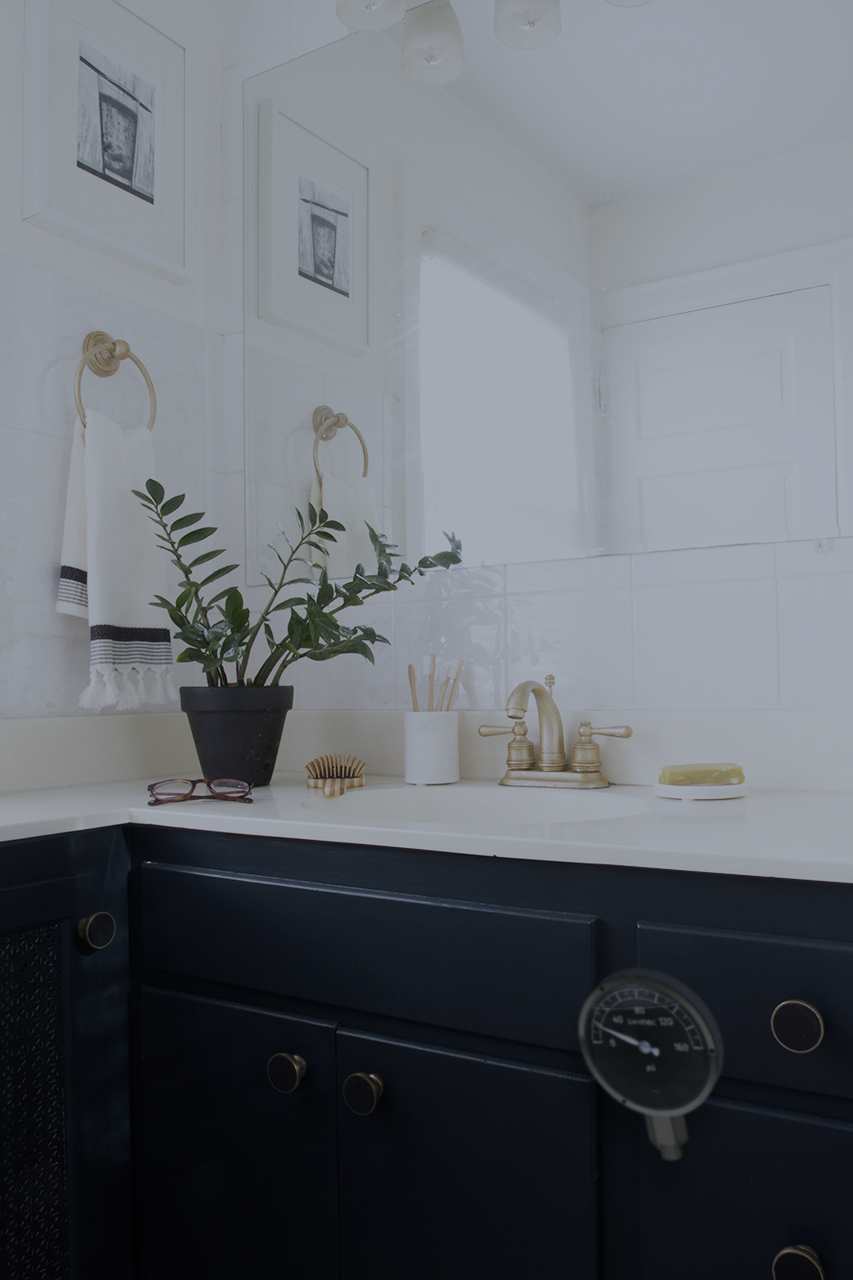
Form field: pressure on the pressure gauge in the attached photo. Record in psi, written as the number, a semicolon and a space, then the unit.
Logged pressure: 20; psi
